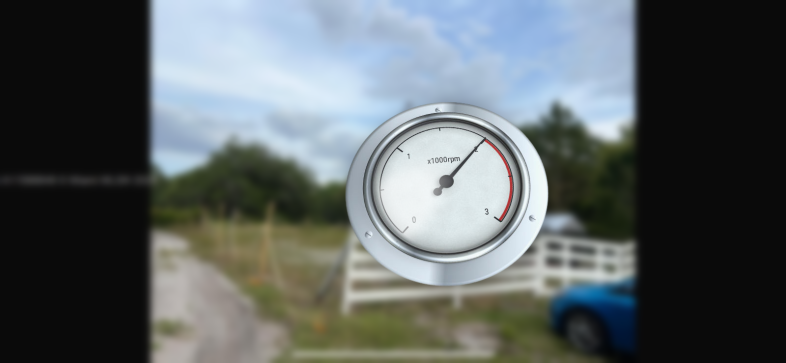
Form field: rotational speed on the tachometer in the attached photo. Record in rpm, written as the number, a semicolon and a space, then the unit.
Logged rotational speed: 2000; rpm
